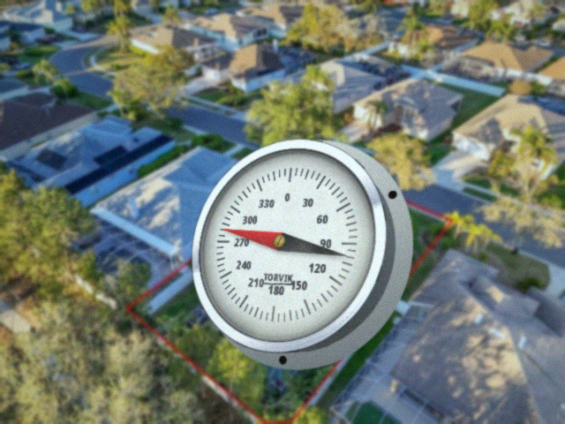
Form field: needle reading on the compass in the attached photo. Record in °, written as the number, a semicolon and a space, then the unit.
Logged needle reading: 280; °
